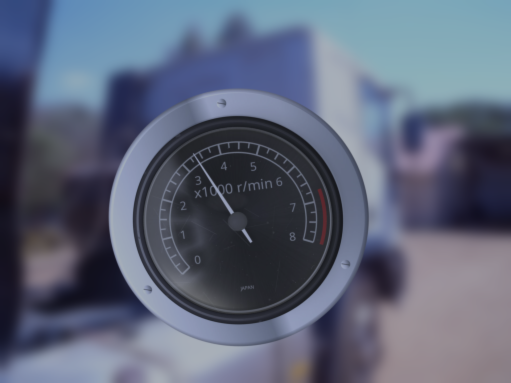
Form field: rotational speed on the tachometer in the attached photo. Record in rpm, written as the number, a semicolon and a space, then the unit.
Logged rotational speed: 3375; rpm
